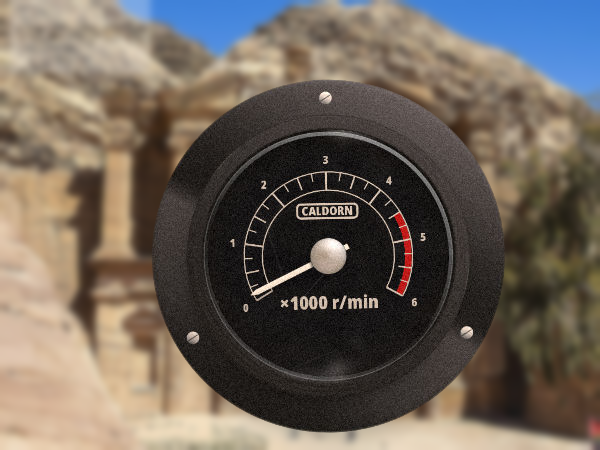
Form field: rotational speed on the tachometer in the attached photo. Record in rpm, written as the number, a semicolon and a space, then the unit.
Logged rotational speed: 125; rpm
